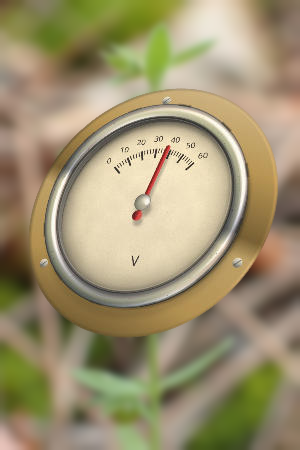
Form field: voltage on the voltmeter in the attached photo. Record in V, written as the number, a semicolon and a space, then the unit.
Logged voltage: 40; V
